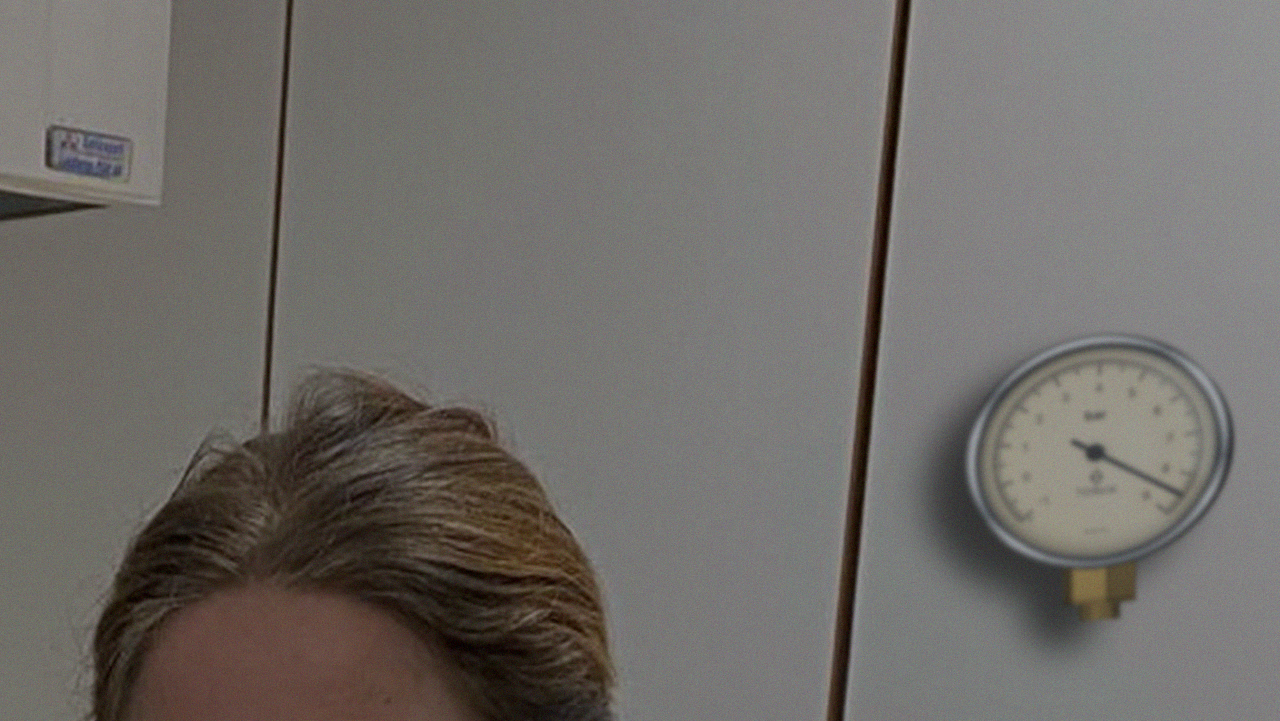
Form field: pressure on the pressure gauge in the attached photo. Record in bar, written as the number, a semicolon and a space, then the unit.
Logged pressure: 8.5; bar
